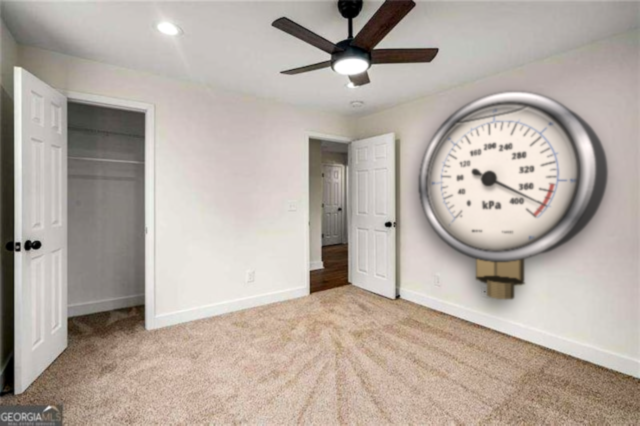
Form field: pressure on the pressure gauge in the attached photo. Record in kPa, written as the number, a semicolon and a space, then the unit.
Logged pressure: 380; kPa
